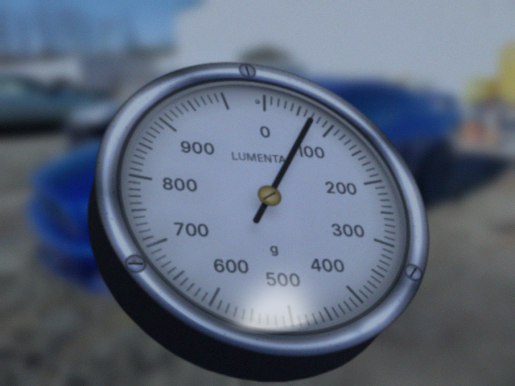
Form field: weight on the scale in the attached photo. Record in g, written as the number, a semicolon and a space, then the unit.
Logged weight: 70; g
